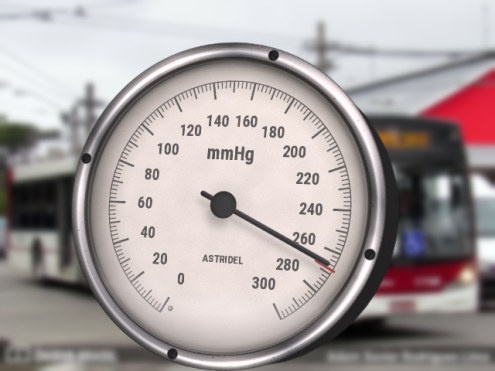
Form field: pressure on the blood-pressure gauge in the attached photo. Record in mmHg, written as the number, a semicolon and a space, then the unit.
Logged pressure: 266; mmHg
